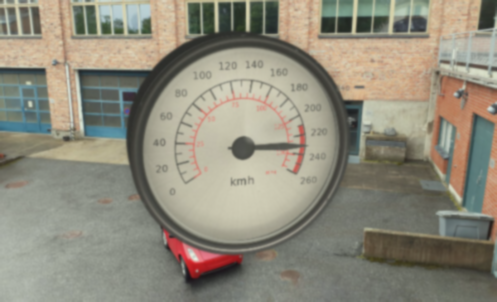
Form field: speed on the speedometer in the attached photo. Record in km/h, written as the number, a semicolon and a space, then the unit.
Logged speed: 230; km/h
